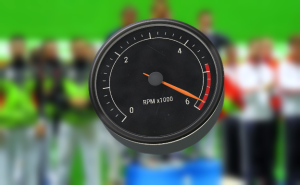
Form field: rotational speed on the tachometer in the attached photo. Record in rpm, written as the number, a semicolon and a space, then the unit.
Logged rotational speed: 5800; rpm
